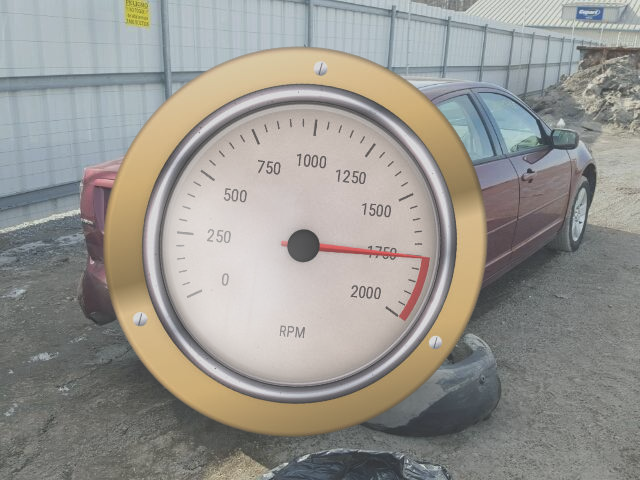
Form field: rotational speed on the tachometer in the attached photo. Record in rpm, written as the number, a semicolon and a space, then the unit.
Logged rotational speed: 1750; rpm
